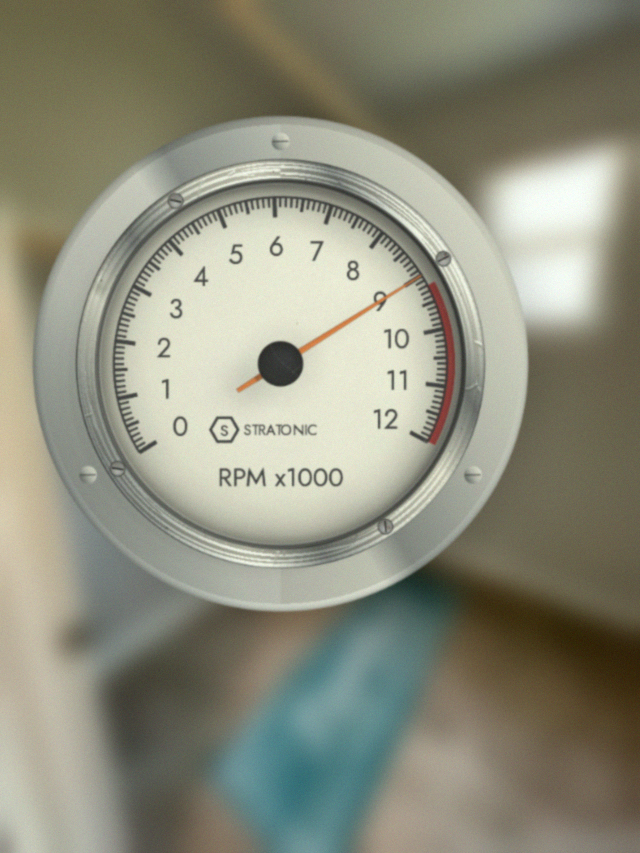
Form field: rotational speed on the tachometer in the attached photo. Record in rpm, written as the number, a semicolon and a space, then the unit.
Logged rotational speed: 9000; rpm
